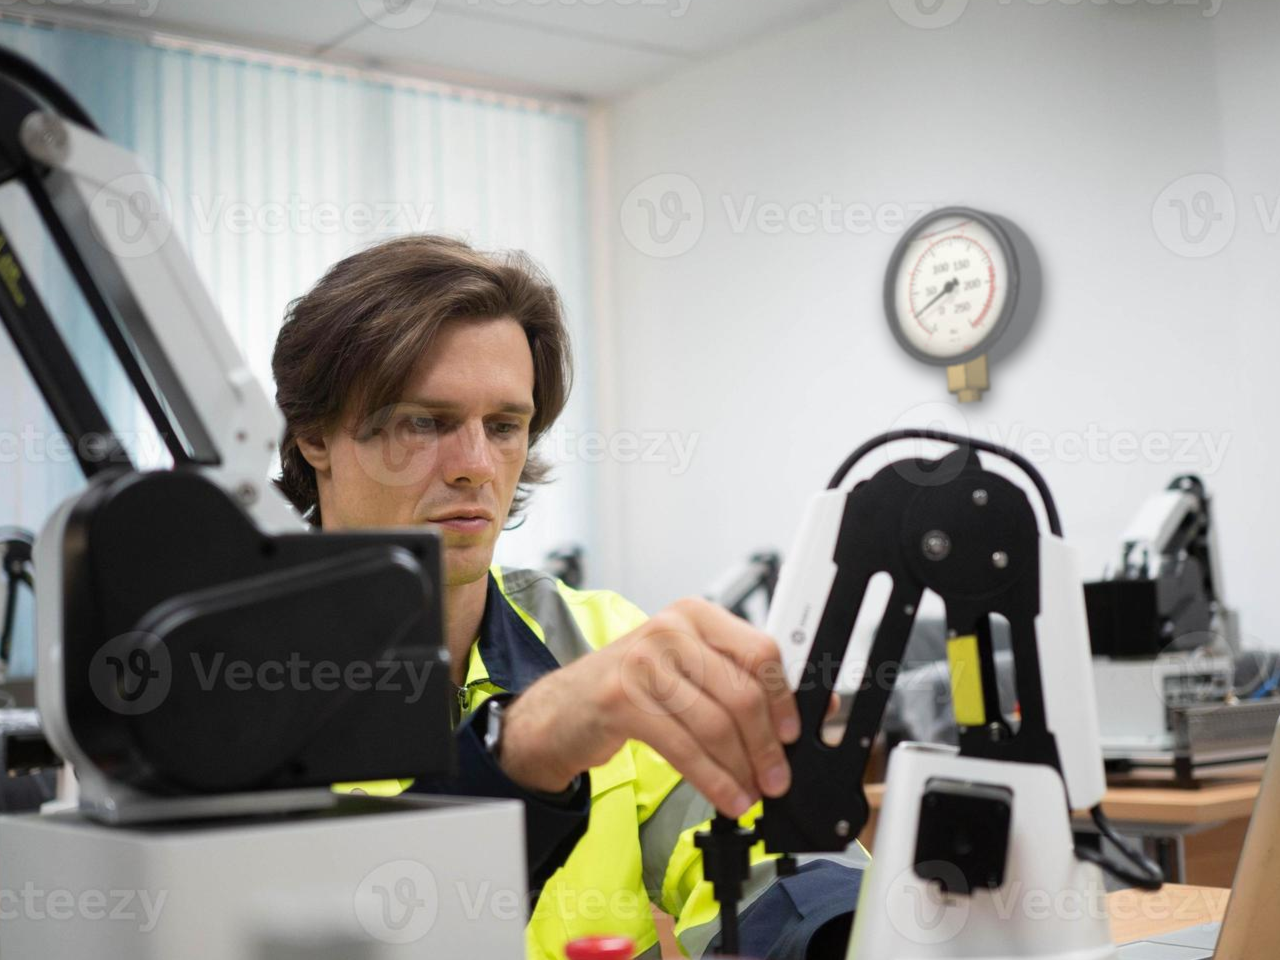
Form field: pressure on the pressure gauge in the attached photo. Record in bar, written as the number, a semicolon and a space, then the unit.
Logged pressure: 25; bar
